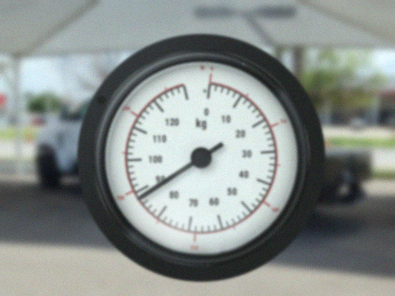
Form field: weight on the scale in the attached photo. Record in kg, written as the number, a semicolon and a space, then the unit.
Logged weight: 88; kg
